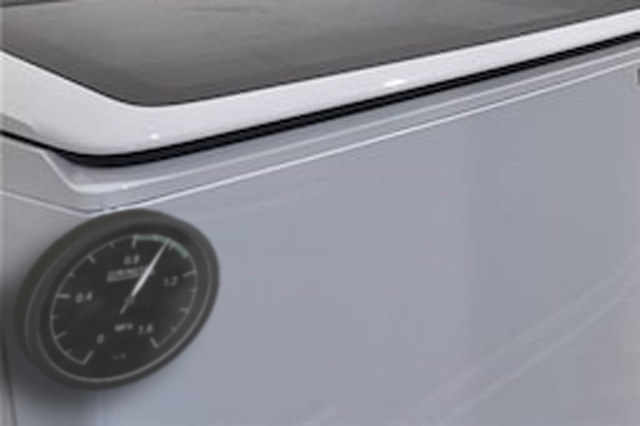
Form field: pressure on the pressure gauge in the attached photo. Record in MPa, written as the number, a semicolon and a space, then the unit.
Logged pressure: 0.95; MPa
